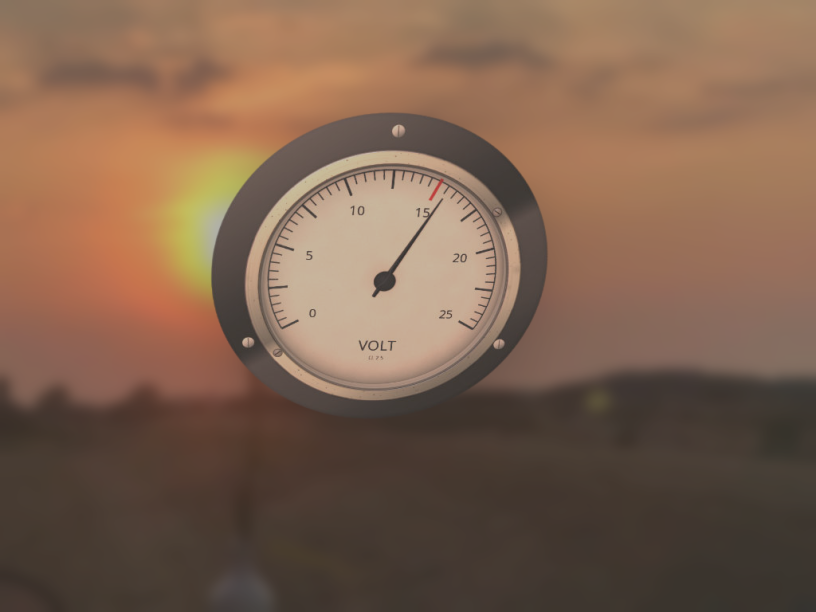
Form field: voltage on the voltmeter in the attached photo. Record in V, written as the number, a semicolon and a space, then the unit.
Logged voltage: 15.5; V
